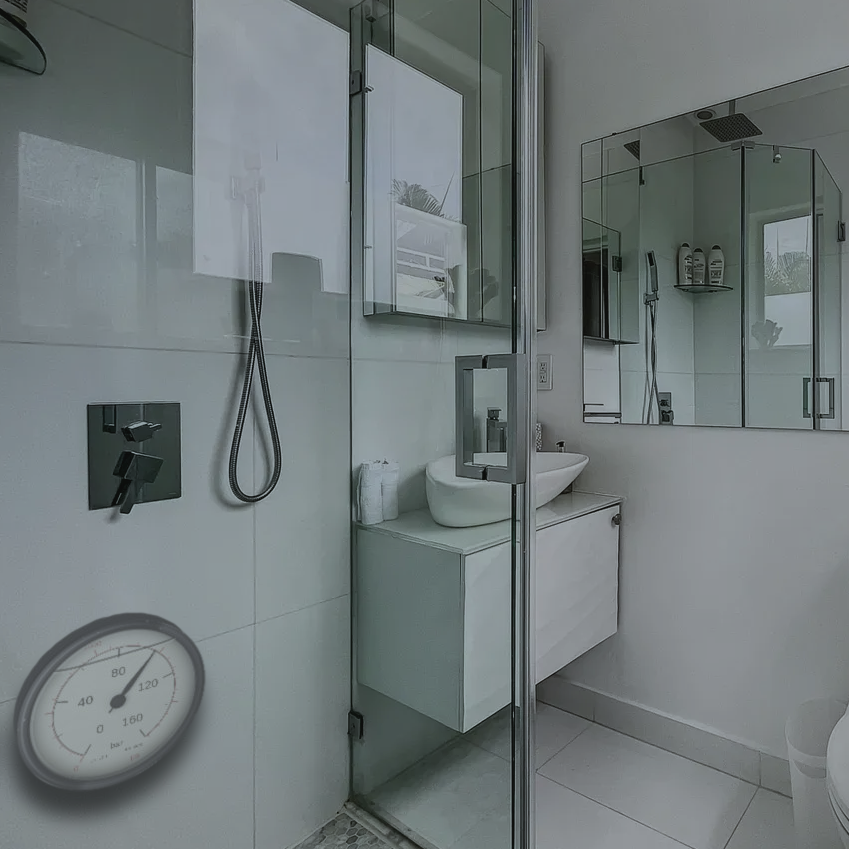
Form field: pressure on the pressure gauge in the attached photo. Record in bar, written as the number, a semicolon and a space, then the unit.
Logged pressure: 100; bar
